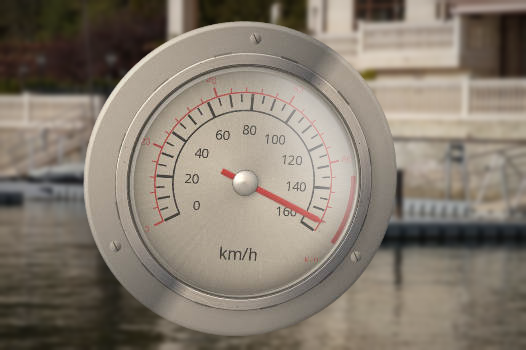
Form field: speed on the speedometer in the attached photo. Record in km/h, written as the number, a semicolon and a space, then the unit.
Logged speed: 155; km/h
